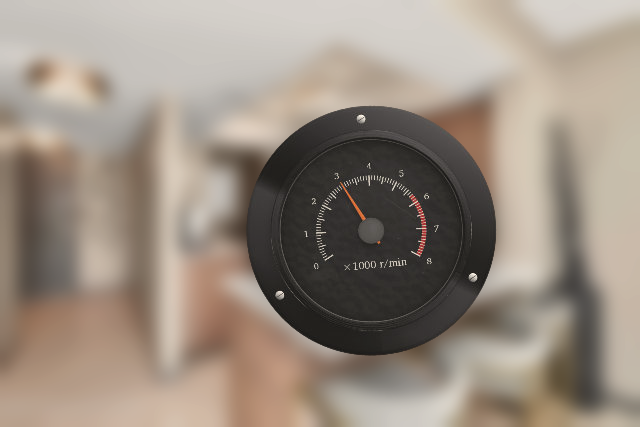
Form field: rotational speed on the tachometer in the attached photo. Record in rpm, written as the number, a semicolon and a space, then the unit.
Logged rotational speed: 3000; rpm
